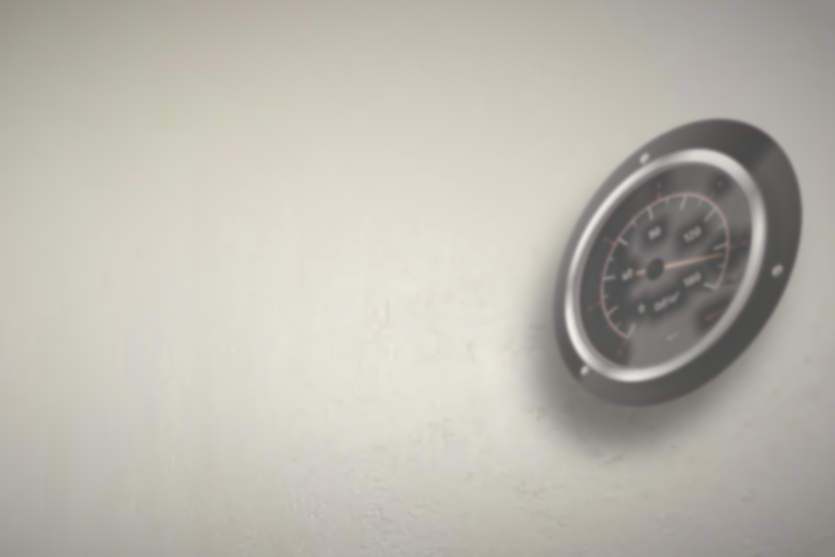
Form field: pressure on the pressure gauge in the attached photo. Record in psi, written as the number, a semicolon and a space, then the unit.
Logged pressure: 145; psi
